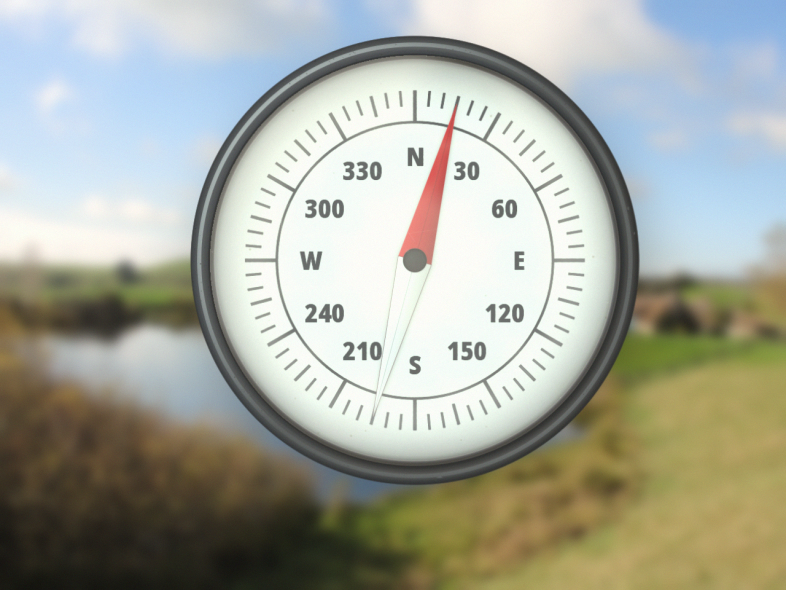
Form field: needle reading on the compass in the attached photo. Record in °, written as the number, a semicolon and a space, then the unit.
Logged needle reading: 15; °
